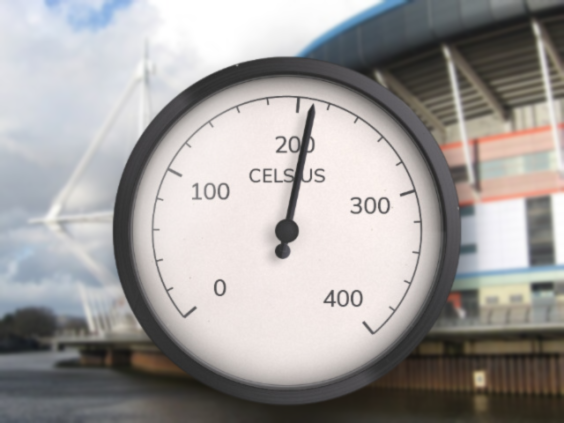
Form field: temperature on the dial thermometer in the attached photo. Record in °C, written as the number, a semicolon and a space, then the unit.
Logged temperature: 210; °C
